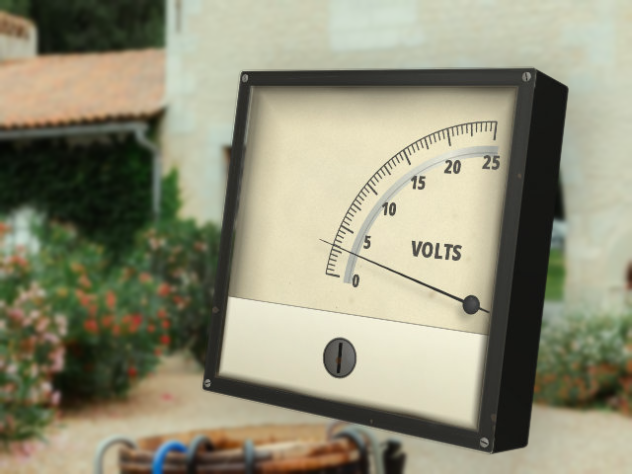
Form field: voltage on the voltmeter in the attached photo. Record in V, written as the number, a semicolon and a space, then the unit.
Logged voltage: 3; V
